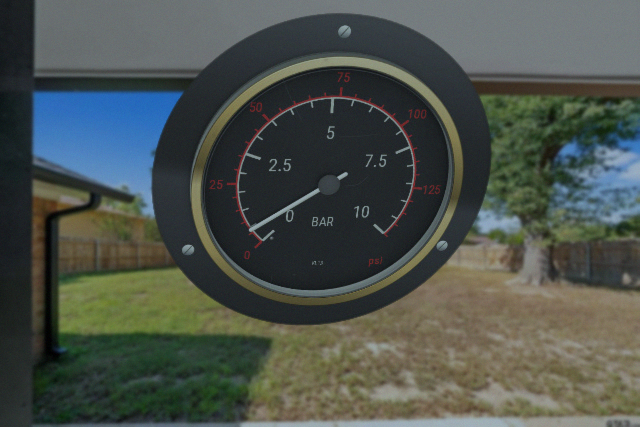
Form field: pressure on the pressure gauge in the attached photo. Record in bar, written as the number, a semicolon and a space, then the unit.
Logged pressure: 0.5; bar
